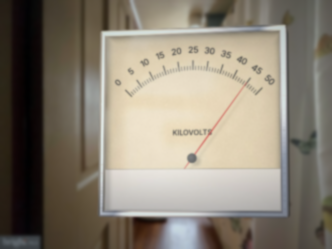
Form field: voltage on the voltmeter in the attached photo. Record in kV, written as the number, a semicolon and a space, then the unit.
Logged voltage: 45; kV
